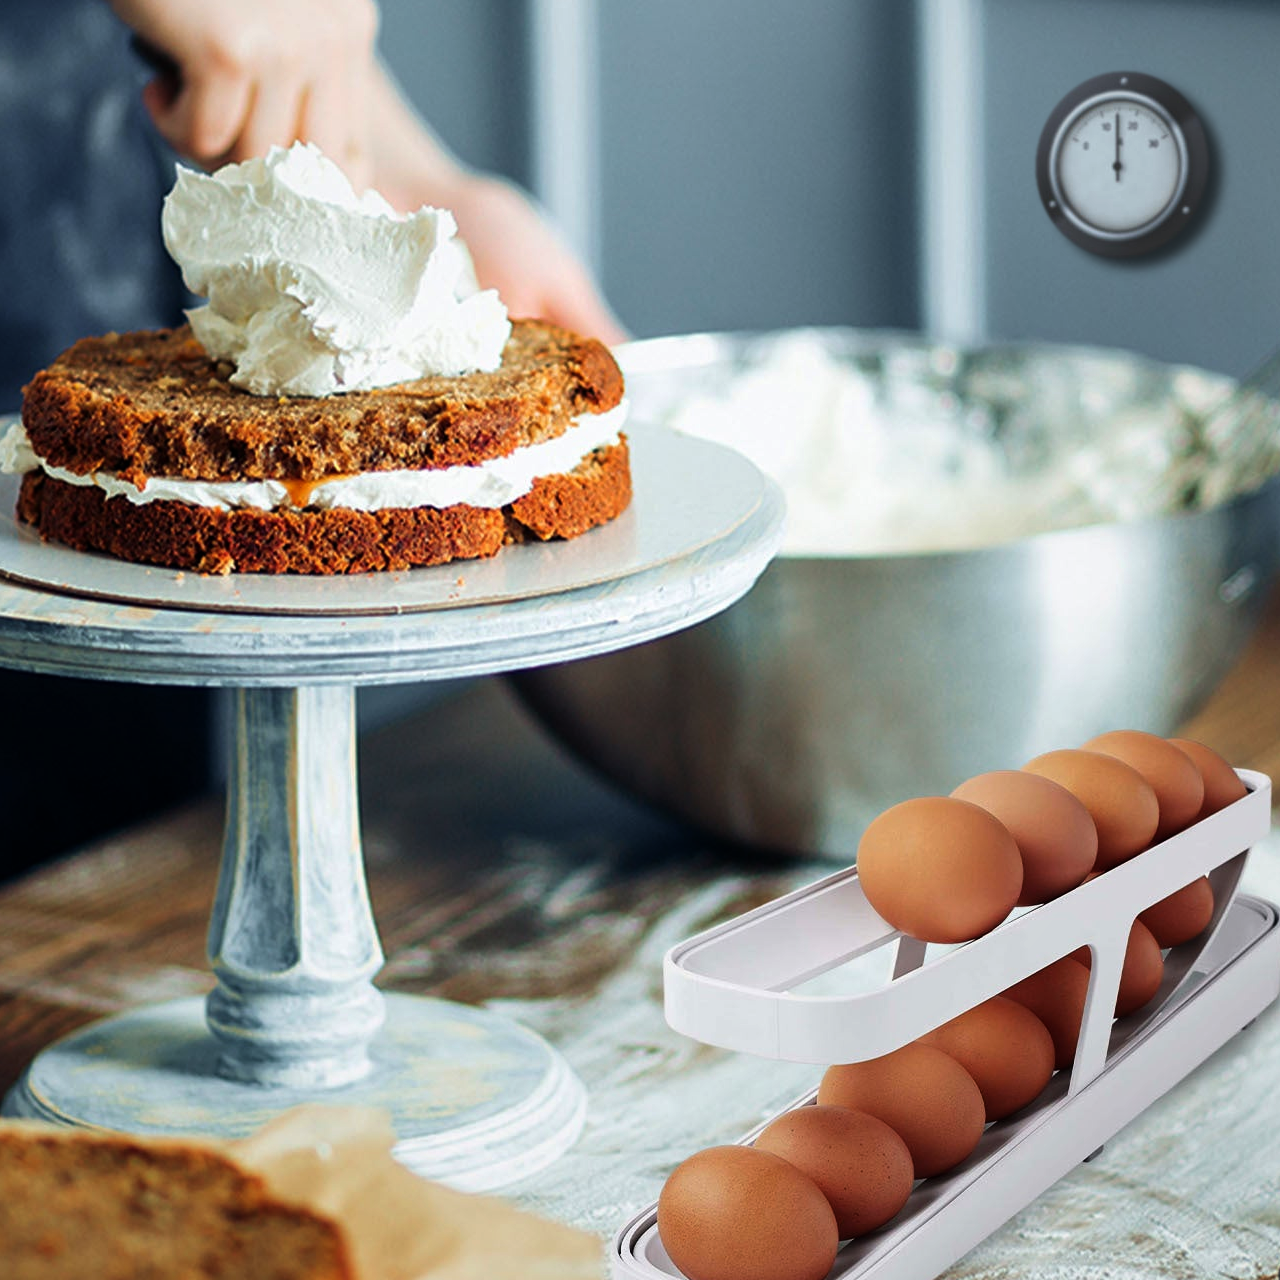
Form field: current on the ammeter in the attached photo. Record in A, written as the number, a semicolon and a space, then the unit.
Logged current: 15; A
